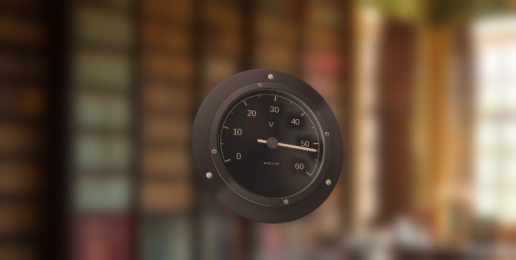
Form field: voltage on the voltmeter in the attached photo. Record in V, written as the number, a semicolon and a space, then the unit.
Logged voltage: 52.5; V
